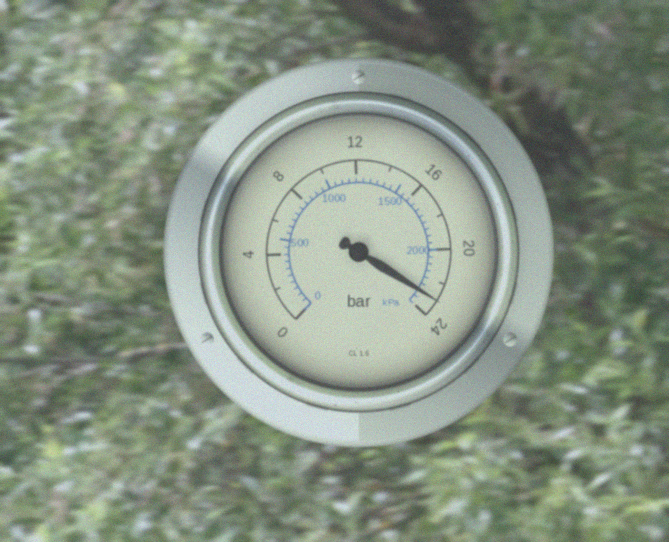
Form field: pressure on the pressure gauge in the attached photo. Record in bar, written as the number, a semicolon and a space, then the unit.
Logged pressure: 23; bar
